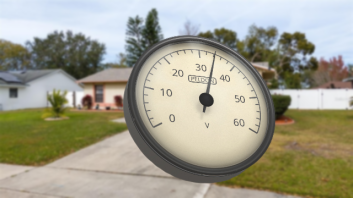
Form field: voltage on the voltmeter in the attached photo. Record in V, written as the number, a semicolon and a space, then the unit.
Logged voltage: 34; V
